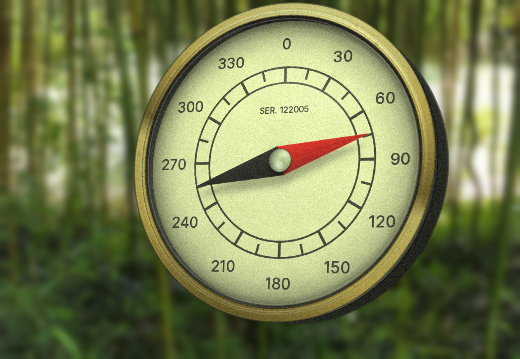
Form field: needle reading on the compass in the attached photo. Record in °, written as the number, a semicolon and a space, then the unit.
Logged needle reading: 75; °
